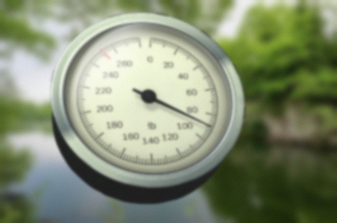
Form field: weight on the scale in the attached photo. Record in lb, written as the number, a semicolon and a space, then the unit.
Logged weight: 90; lb
